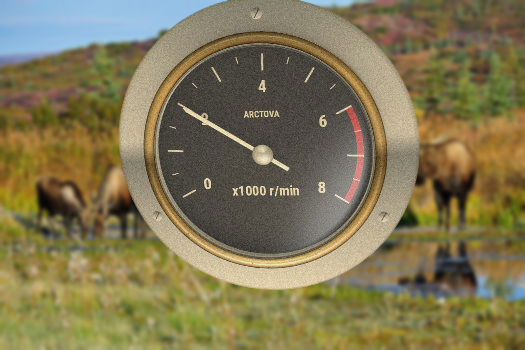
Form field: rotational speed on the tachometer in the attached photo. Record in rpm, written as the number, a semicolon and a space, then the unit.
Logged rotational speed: 2000; rpm
